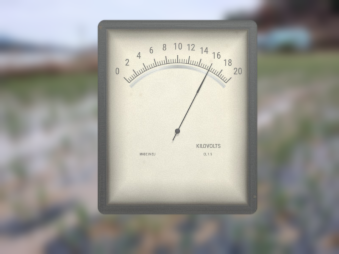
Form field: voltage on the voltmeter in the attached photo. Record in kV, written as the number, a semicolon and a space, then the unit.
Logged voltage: 16; kV
